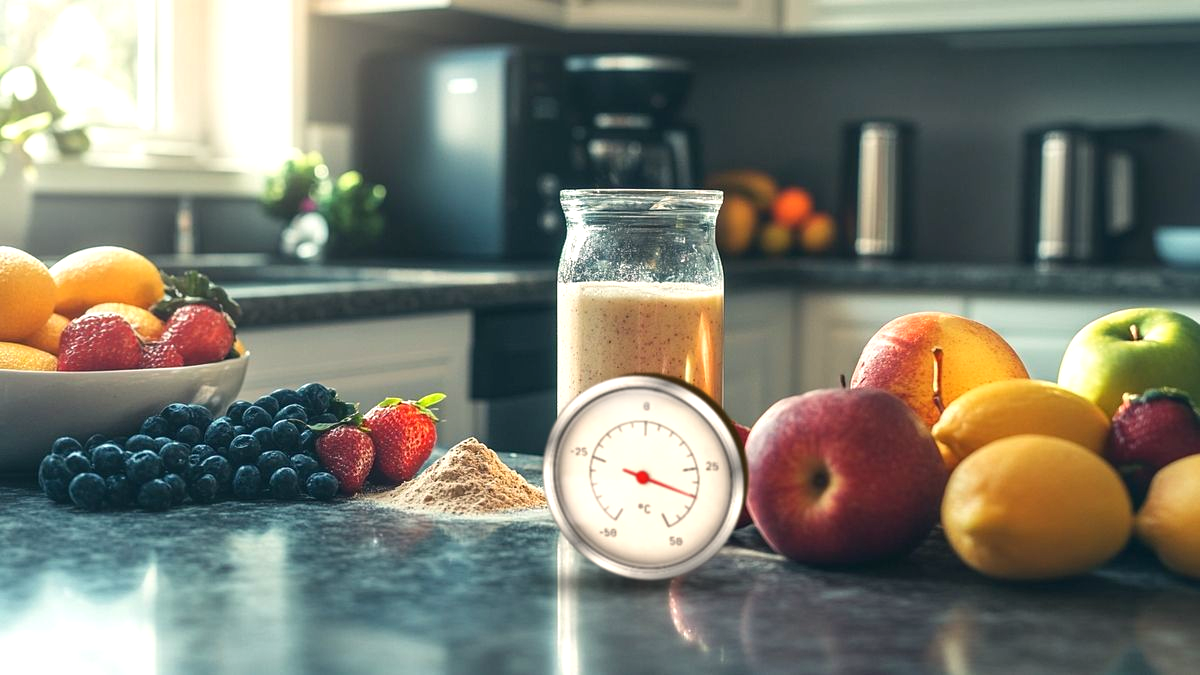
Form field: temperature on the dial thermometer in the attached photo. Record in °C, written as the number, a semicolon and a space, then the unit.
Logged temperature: 35; °C
